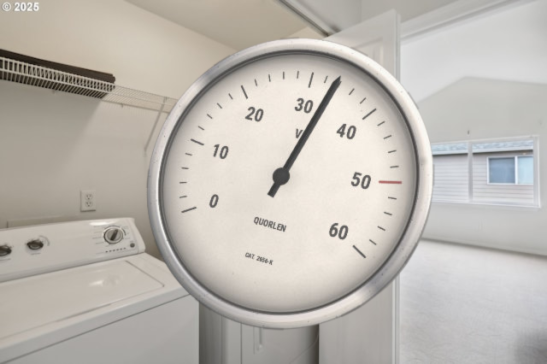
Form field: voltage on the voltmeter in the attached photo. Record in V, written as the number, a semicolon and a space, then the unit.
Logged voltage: 34; V
